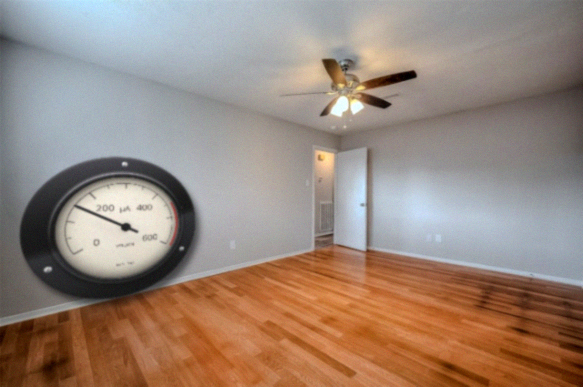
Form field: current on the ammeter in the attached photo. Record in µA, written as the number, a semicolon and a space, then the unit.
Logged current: 150; µA
